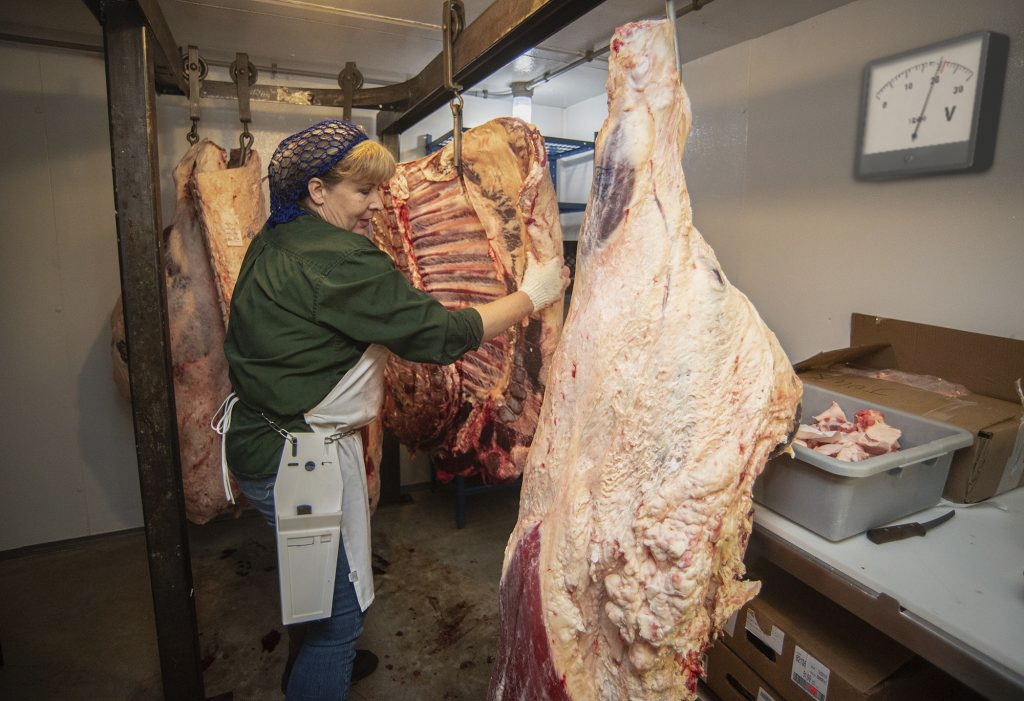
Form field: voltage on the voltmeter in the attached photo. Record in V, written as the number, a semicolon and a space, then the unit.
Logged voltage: 20; V
